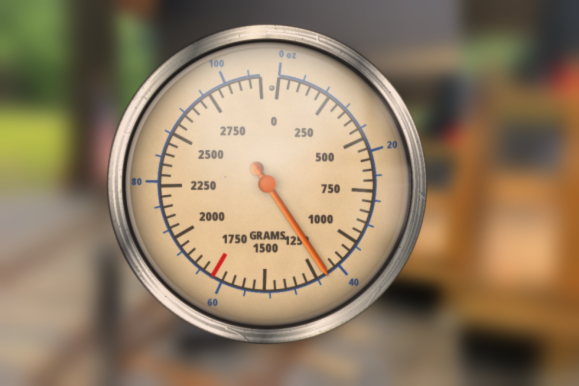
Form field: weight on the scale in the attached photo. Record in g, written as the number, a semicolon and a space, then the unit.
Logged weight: 1200; g
